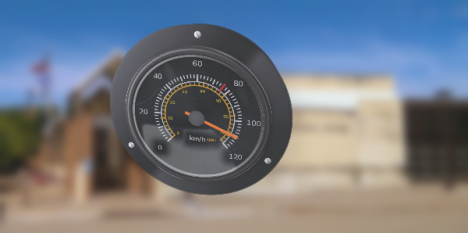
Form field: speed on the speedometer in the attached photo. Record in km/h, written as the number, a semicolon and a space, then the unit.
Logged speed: 110; km/h
